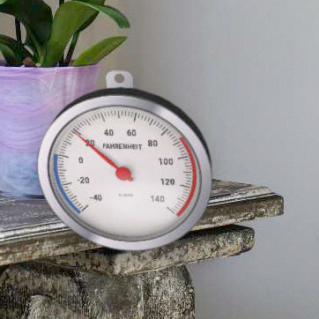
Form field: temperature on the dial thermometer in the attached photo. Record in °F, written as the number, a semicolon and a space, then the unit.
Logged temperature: 20; °F
